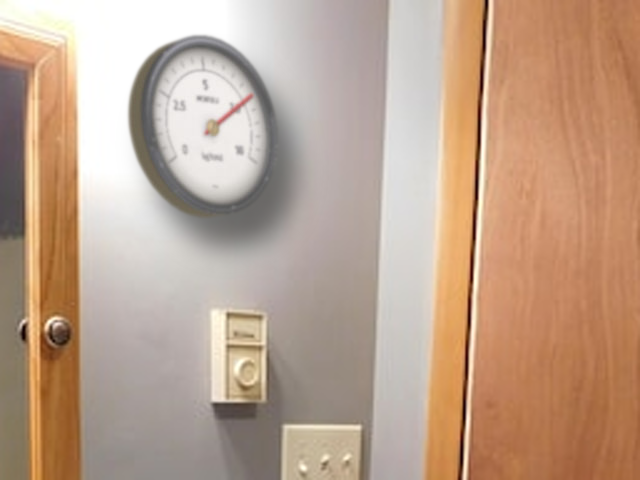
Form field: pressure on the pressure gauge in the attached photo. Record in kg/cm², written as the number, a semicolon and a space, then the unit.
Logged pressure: 7.5; kg/cm²
